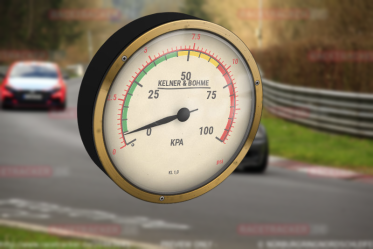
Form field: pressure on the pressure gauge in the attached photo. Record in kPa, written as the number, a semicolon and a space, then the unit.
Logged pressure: 5; kPa
